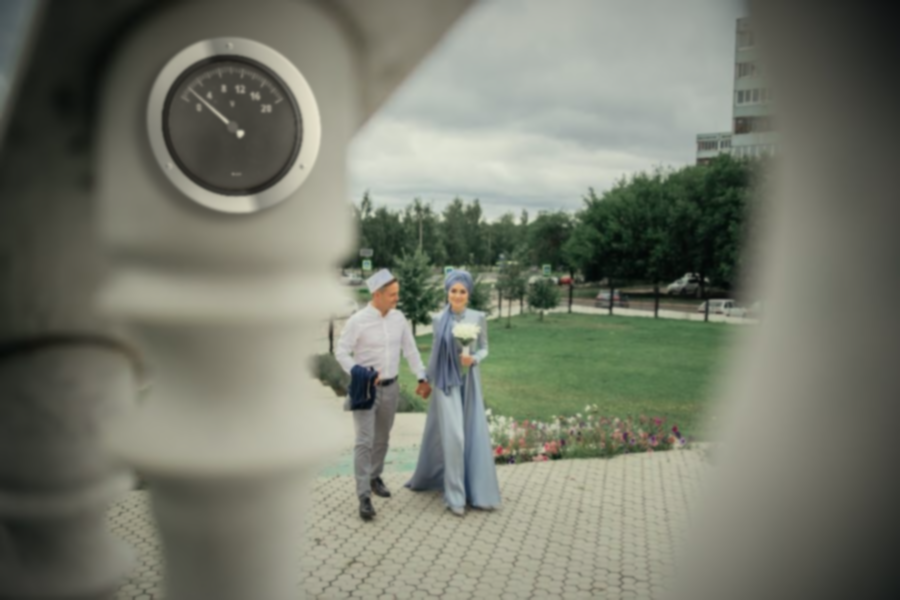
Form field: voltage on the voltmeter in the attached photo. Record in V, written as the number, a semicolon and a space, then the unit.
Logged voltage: 2; V
